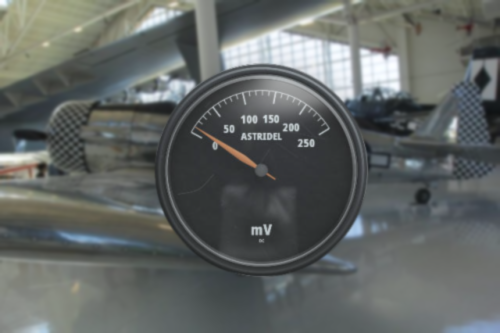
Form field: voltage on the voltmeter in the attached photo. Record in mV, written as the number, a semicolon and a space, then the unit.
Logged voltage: 10; mV
